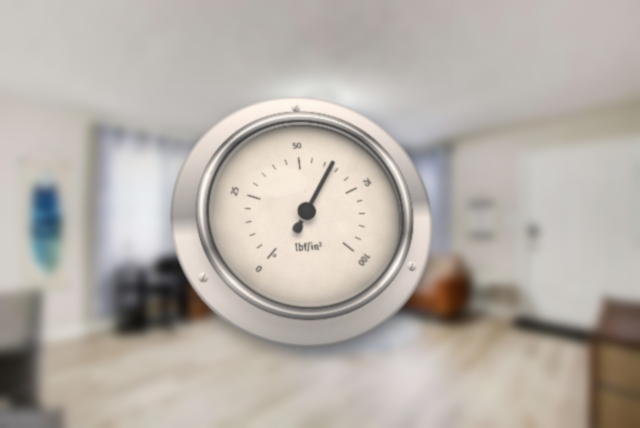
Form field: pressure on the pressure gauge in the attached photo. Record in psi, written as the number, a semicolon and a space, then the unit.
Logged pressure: 62.5; psi
